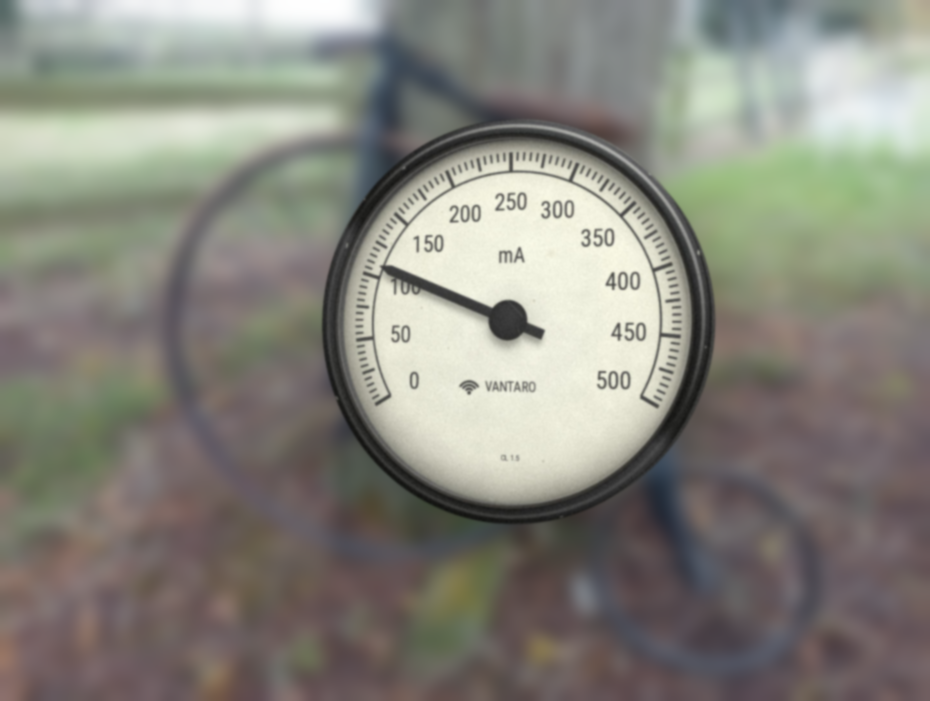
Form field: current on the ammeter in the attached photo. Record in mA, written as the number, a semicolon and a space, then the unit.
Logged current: 110; mA
